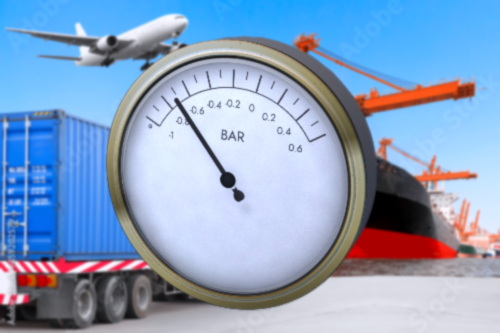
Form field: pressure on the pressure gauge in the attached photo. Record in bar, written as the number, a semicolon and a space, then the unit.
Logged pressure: -0.7; bar
